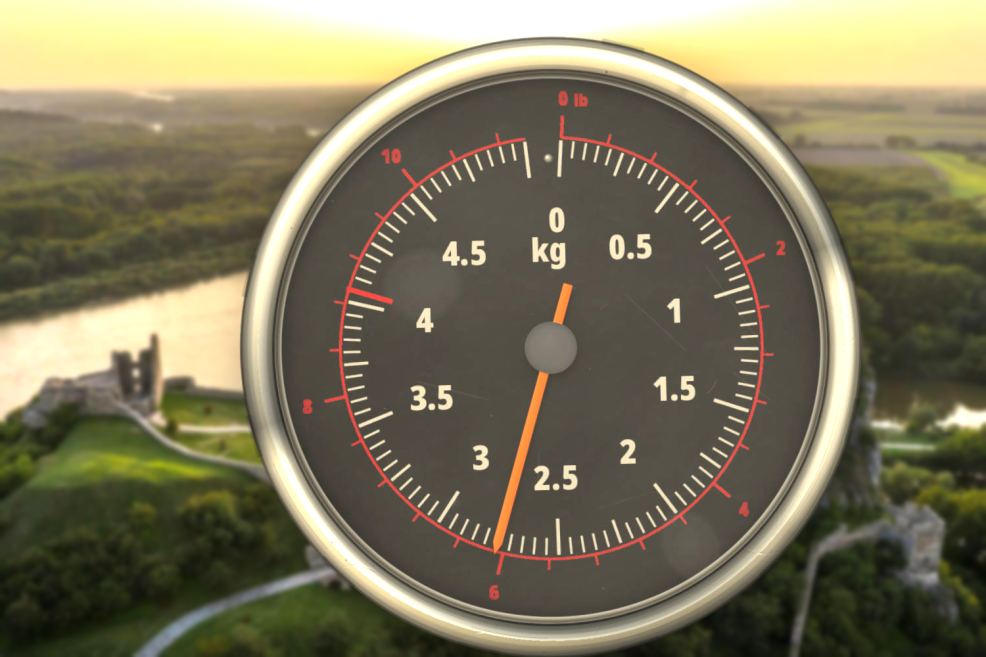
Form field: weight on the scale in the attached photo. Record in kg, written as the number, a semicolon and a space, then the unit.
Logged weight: 2.75; kg
